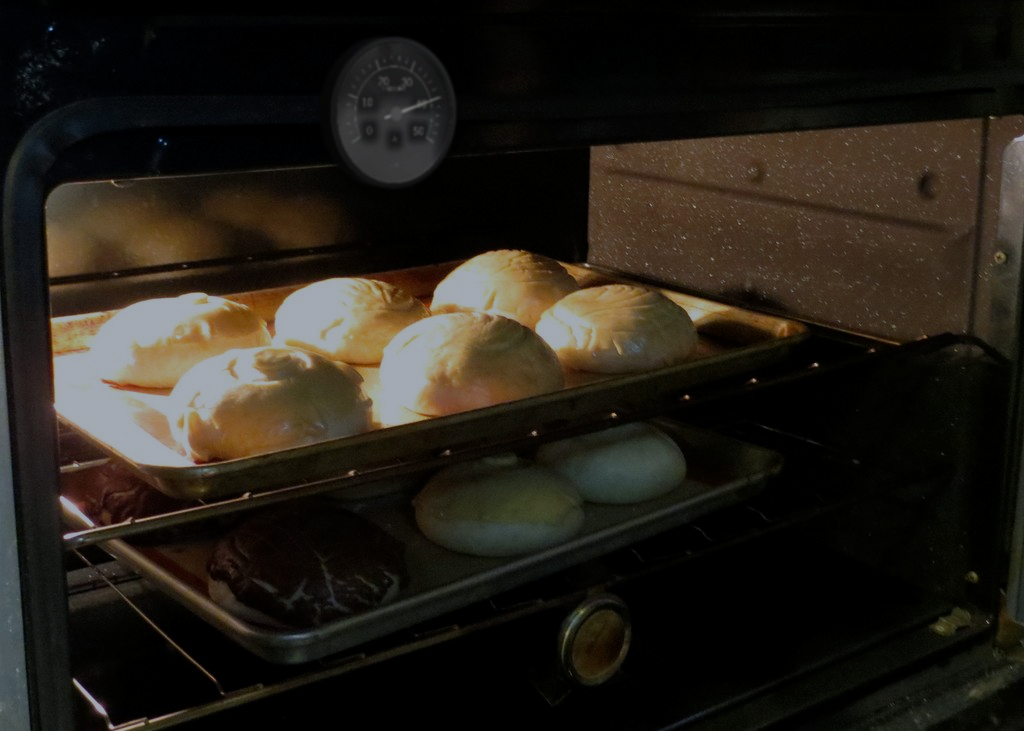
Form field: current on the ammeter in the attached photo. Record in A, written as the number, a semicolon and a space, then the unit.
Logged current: 40; A
